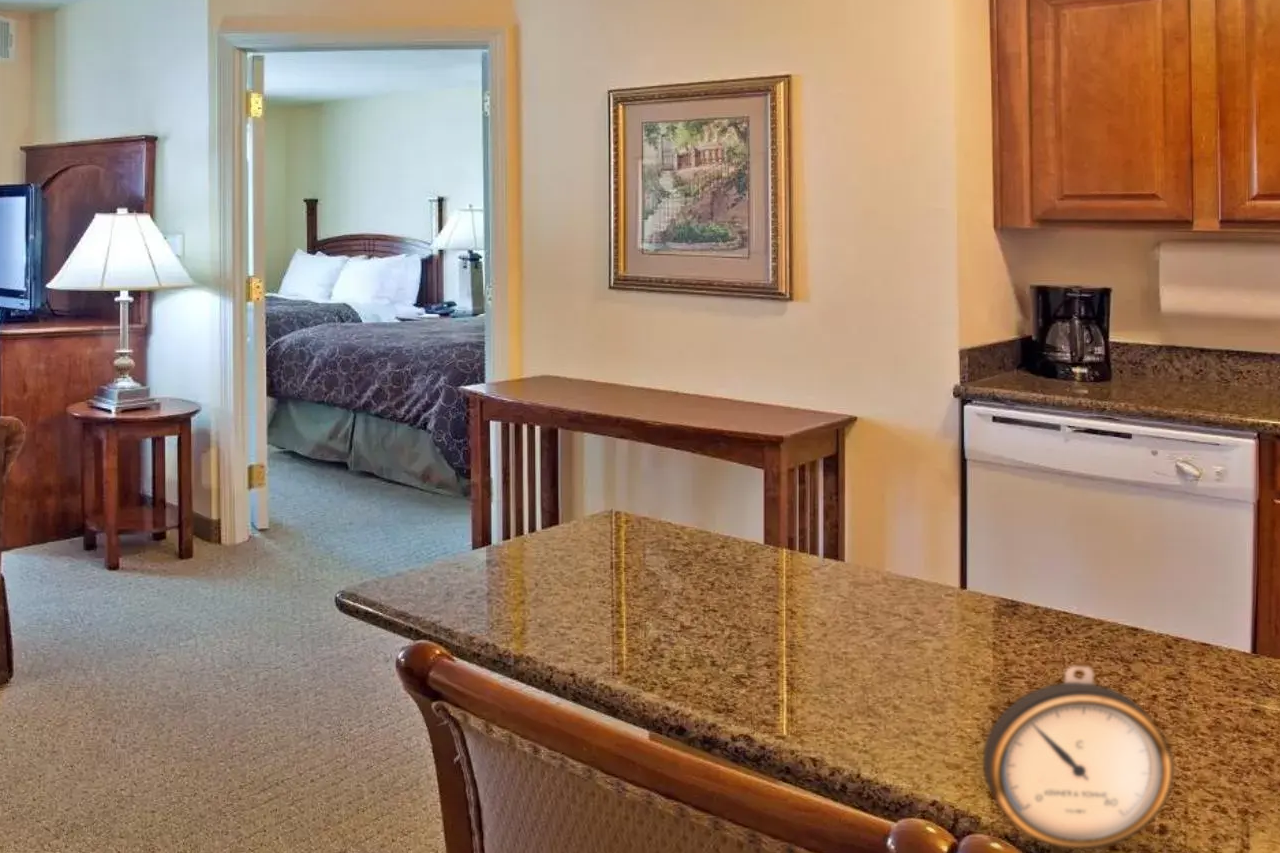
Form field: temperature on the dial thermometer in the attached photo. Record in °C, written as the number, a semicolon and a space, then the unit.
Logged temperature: 20; °C
